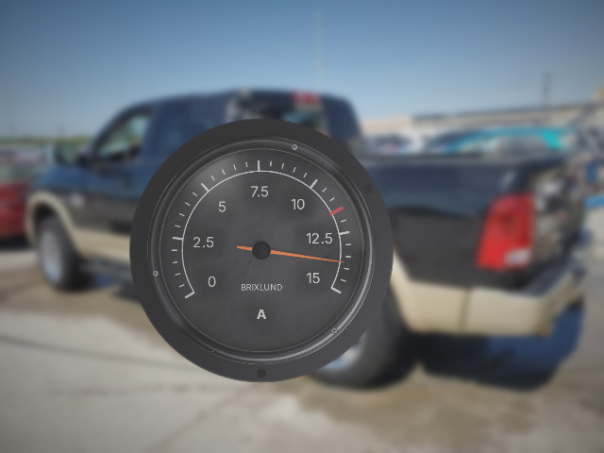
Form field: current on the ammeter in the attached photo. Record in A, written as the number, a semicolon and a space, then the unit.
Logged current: 13.75; A
